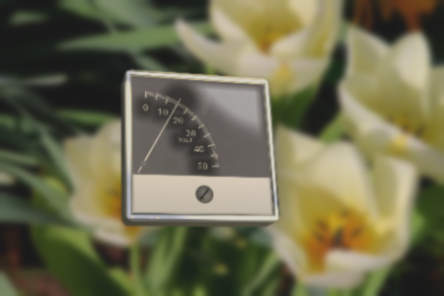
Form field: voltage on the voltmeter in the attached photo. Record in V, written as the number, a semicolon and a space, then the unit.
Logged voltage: 15; V
